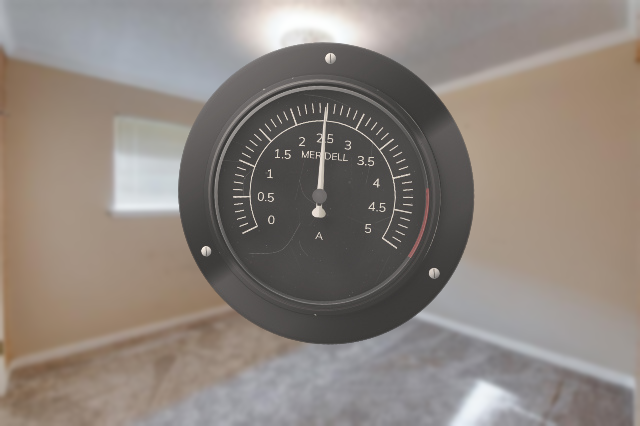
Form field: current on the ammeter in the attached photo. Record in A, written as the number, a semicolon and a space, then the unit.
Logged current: 2.5; A
